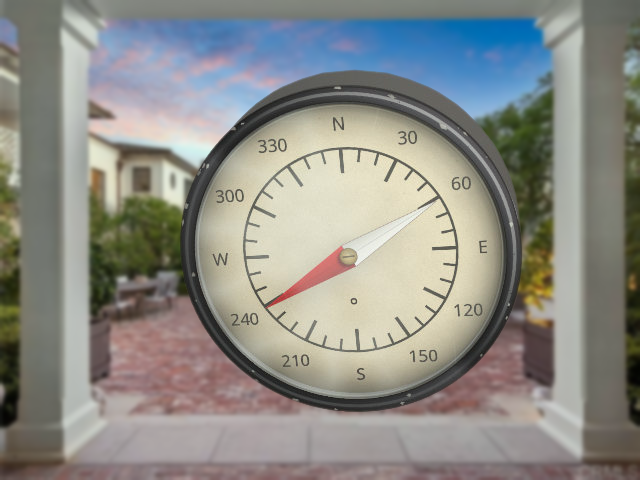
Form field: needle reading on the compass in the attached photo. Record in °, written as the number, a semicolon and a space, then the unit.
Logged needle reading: 240; °
